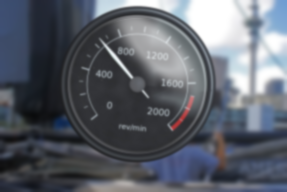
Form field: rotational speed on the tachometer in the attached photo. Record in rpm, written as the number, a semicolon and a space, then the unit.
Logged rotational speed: 650; rpm
